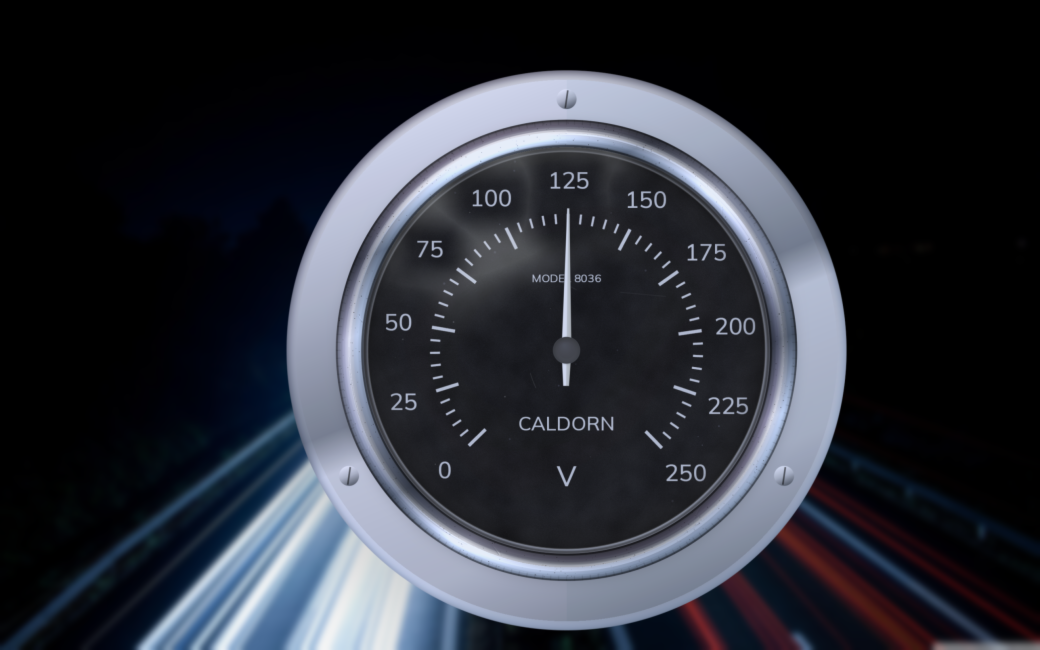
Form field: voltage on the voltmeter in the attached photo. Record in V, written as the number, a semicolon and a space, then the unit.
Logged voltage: 125; V
